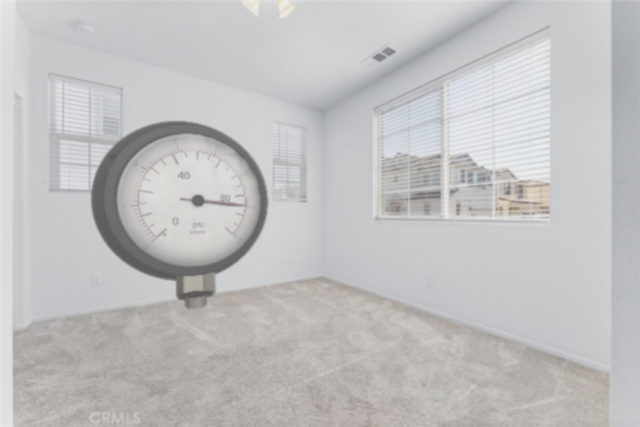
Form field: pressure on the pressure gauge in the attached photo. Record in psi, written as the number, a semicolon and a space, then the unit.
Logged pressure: 85; psi
